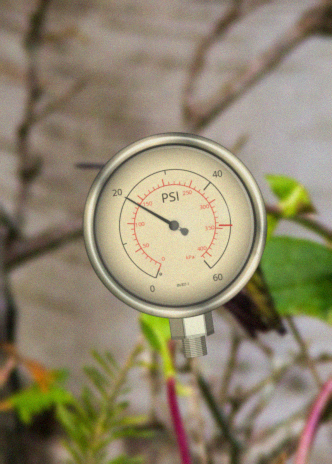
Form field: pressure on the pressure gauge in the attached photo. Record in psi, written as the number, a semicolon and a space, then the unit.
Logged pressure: 20; psi
